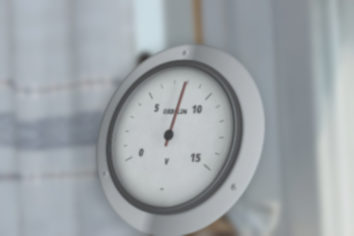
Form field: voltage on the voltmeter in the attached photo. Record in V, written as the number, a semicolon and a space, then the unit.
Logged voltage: 8; V
